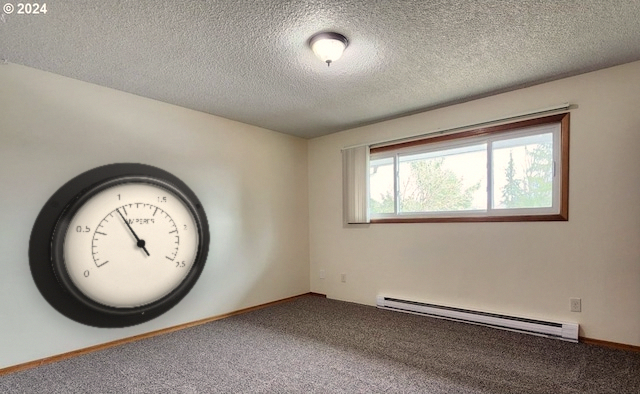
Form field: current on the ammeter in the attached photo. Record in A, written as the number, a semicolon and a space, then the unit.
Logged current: 0.9; A
